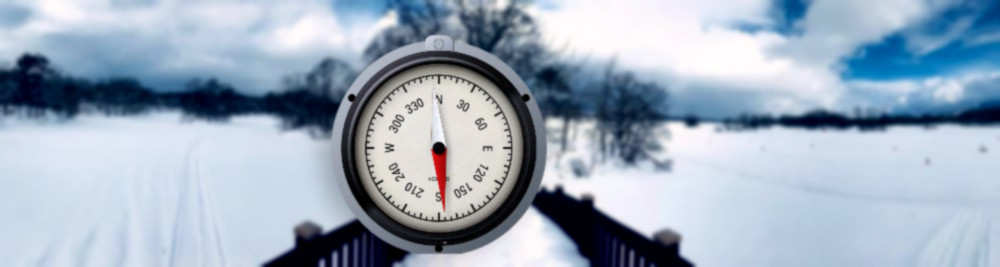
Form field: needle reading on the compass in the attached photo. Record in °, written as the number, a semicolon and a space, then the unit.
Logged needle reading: 175; °
